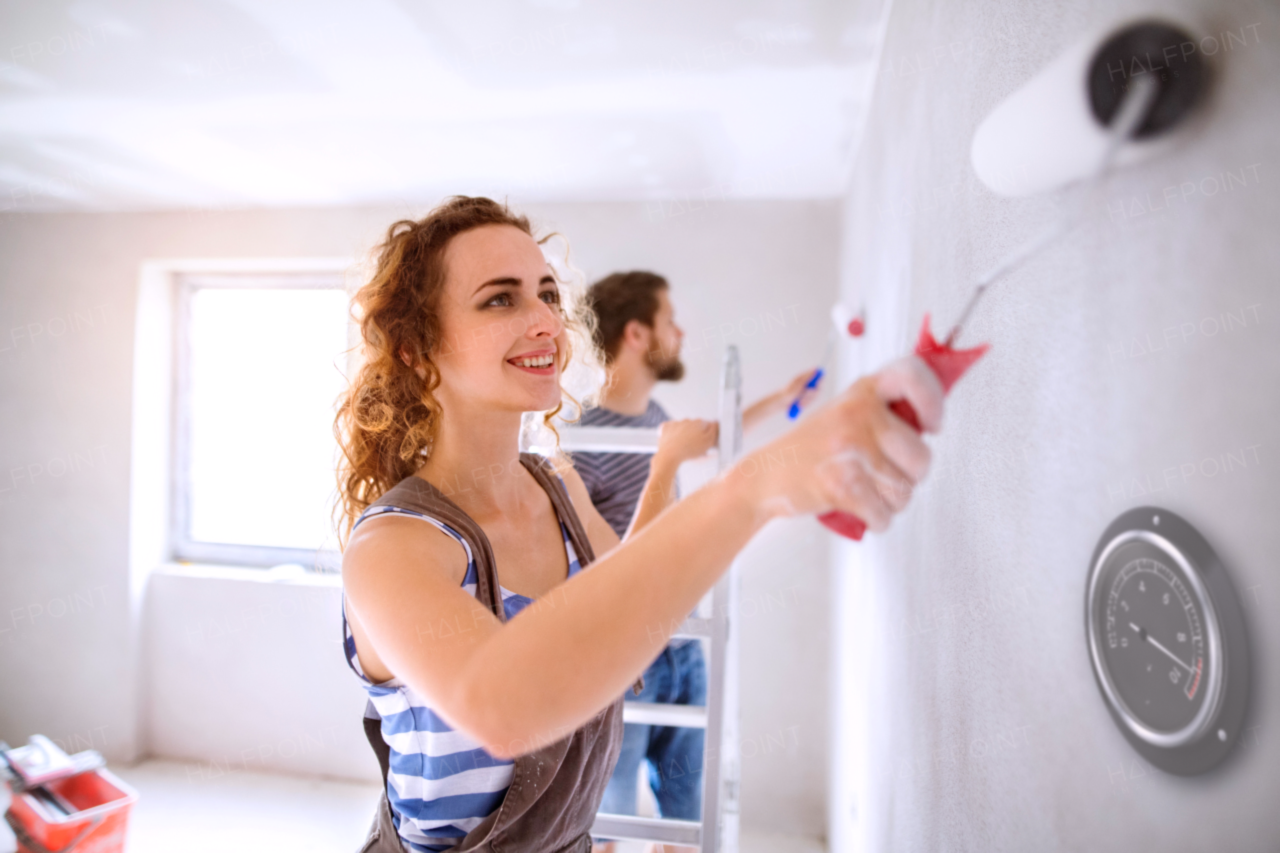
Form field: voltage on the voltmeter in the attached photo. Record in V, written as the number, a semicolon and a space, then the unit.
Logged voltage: 9; V
